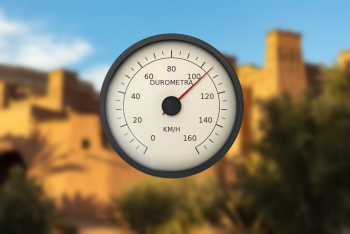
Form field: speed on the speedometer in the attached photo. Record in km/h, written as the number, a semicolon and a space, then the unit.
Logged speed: 105; km/h
